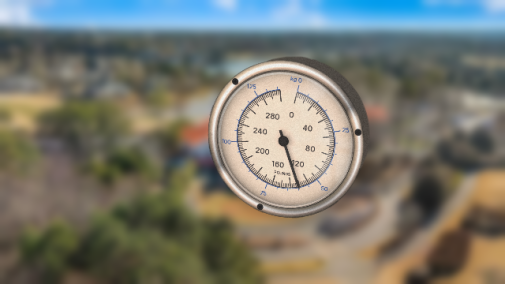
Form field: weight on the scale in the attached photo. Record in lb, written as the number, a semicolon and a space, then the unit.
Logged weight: 130; lb
